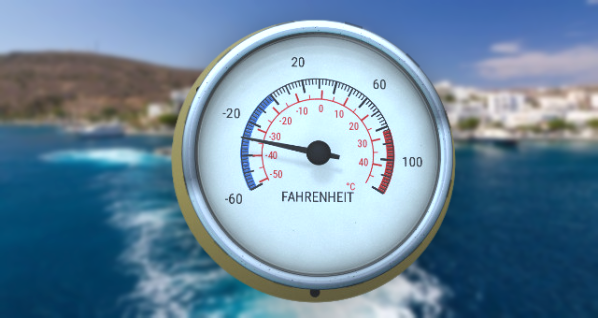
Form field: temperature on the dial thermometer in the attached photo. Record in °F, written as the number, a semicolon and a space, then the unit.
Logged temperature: -30; °F
